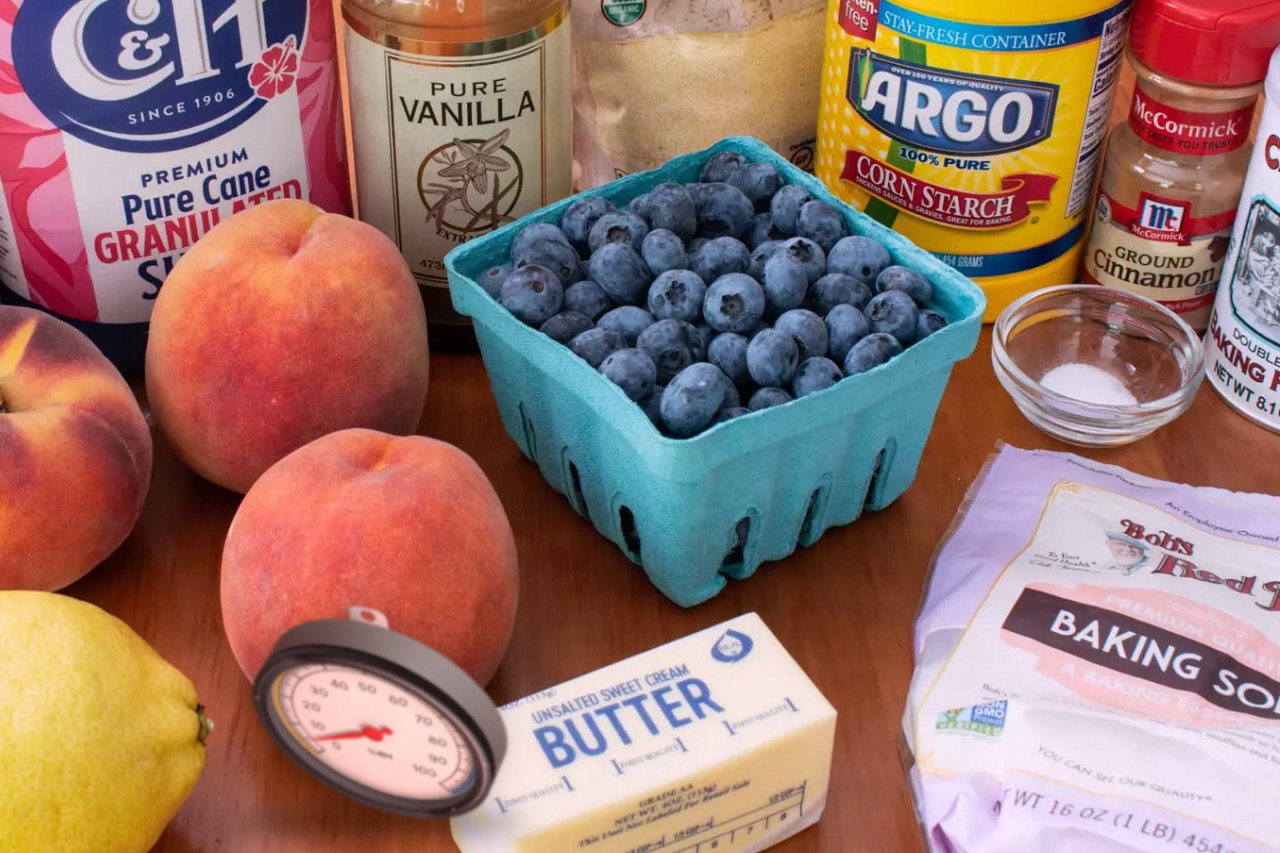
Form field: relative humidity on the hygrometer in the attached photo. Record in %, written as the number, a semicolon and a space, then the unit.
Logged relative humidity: 5; %
